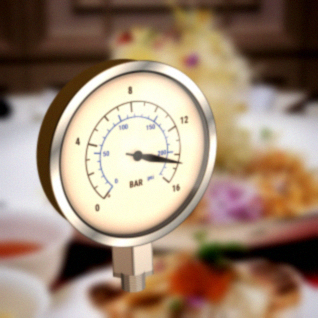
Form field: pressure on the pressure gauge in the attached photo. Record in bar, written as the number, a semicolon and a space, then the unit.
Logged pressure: 14.5; bar
